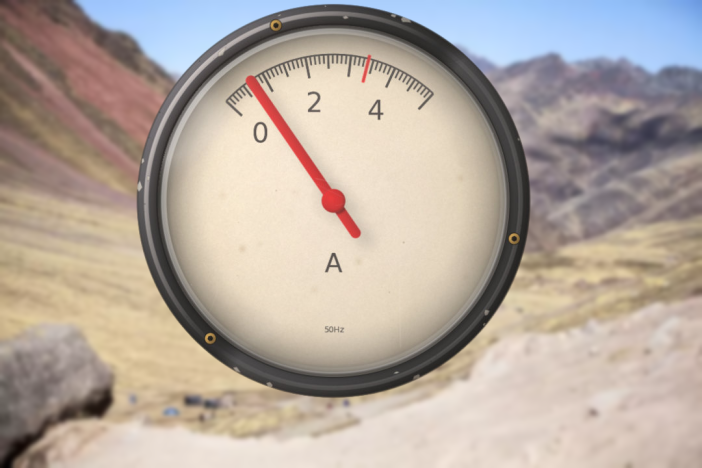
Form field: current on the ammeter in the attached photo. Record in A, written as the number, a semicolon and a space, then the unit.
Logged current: 0.7; A
